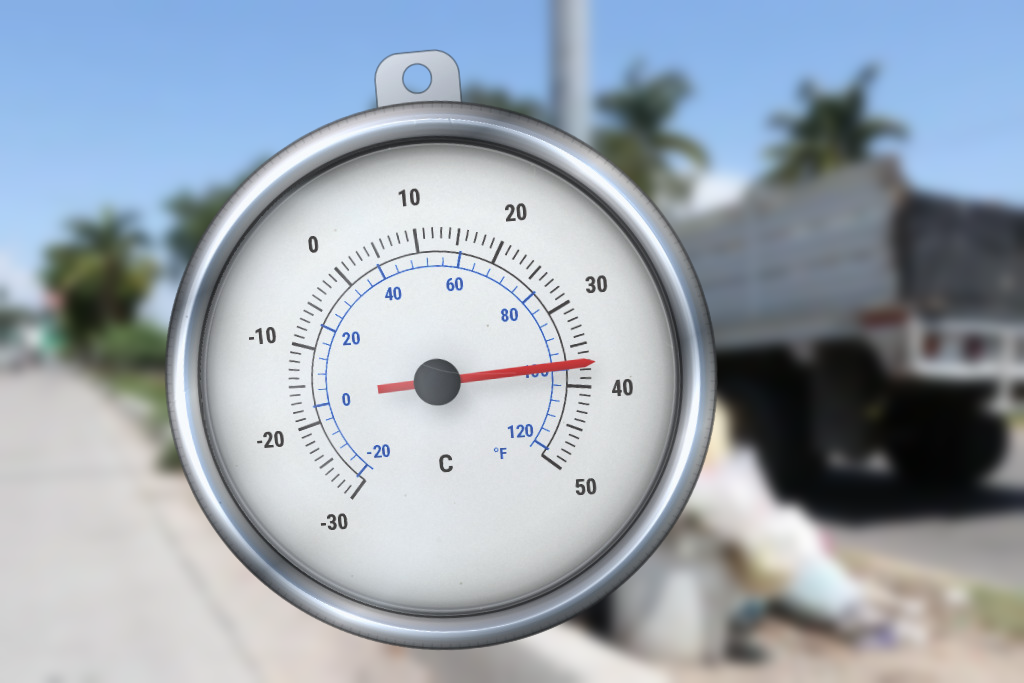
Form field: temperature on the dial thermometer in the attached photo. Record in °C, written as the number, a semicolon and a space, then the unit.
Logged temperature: 37; °C
